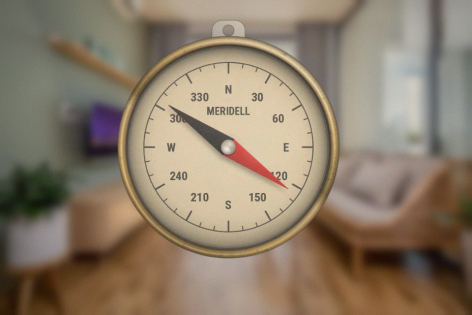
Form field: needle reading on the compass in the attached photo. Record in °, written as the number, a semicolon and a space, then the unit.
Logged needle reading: 125; °
